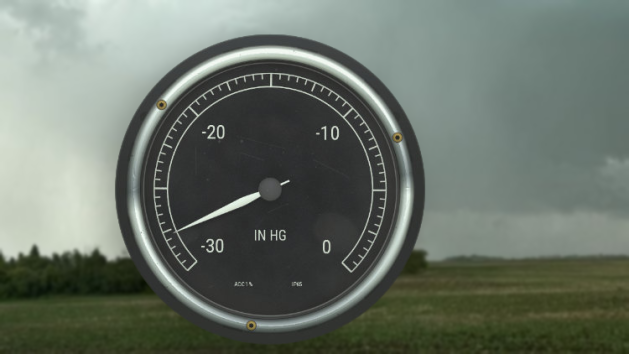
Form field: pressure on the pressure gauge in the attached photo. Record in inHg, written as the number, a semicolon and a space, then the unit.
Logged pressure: -27.75; inHg
